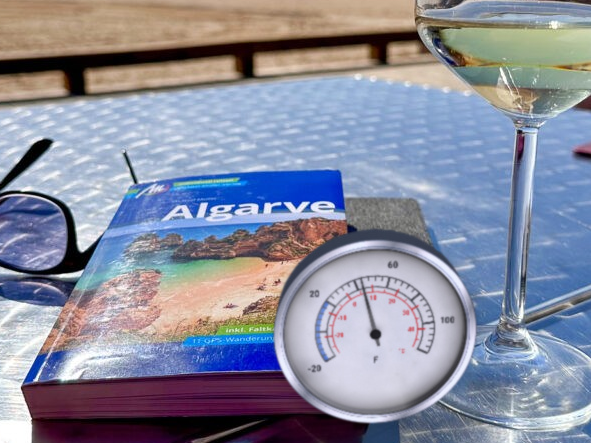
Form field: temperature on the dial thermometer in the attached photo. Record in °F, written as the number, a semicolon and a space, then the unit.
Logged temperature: 44; °F
